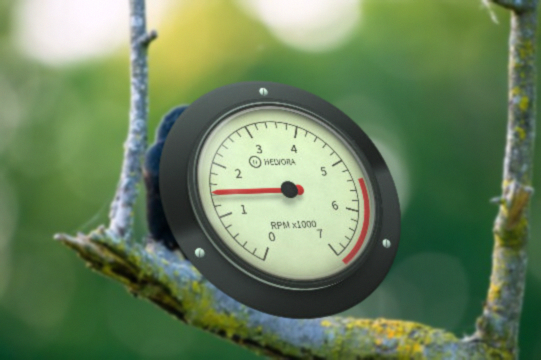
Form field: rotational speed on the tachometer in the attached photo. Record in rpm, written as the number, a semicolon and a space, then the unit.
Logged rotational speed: 1400; rpm
